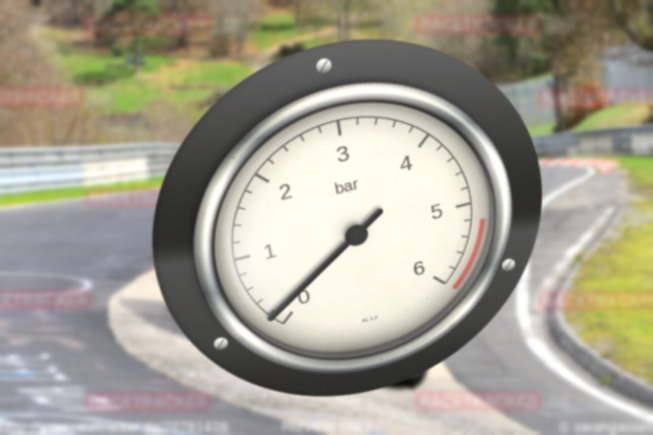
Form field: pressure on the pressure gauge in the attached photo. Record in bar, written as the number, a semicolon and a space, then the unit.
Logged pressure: 0.2; bar
